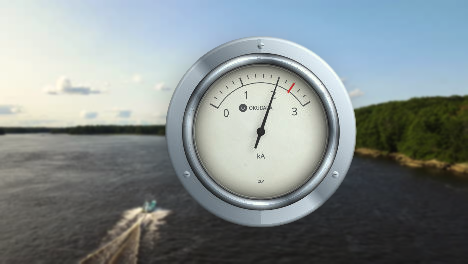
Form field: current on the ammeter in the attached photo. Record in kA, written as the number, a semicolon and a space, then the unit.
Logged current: 2; kA
